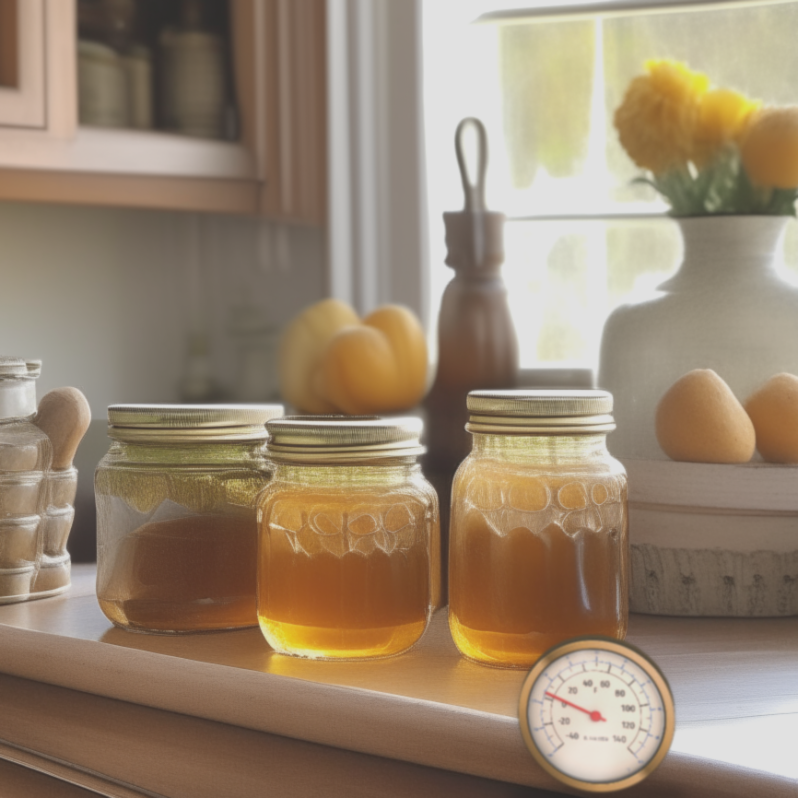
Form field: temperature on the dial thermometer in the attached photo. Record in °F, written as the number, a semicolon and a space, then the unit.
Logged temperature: 5; °F
